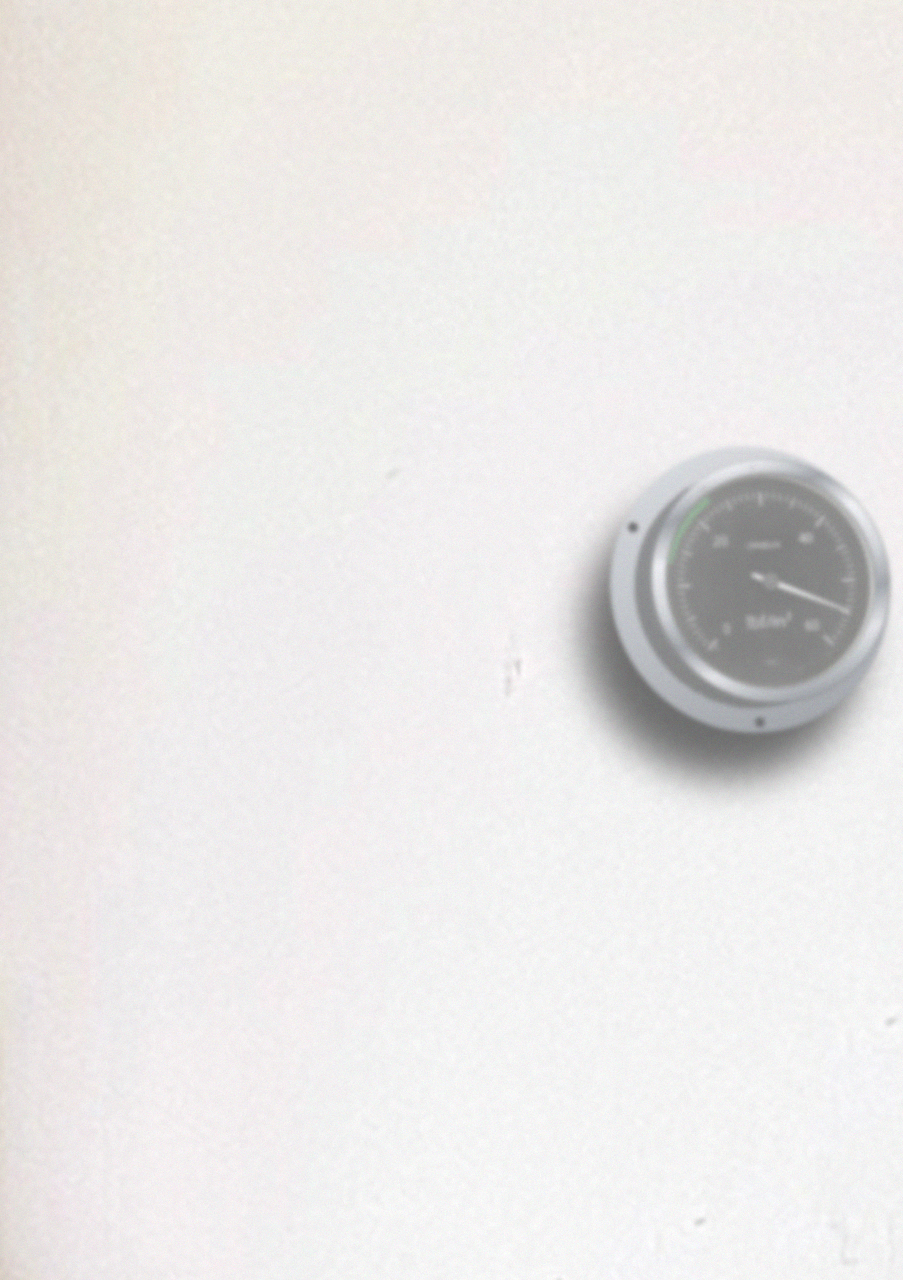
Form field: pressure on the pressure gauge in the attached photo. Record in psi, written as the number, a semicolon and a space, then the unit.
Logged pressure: 55; psi
